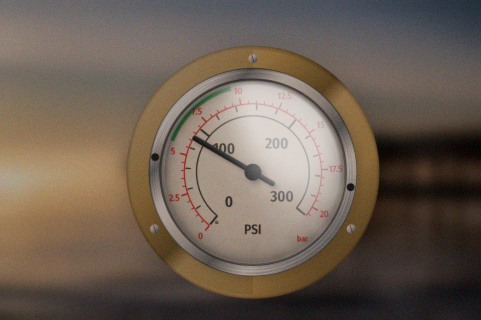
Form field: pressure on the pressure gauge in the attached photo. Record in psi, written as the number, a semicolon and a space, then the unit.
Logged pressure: 90; psi
